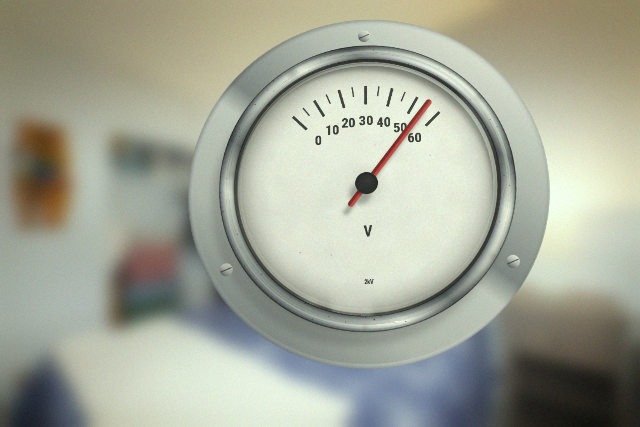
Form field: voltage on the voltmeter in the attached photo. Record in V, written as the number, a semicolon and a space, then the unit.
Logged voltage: 55; V
